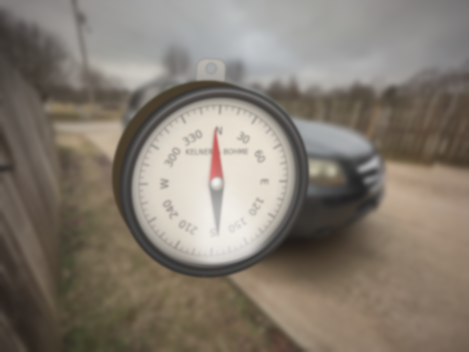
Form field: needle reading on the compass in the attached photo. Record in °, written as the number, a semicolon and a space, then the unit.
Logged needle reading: 355; °
